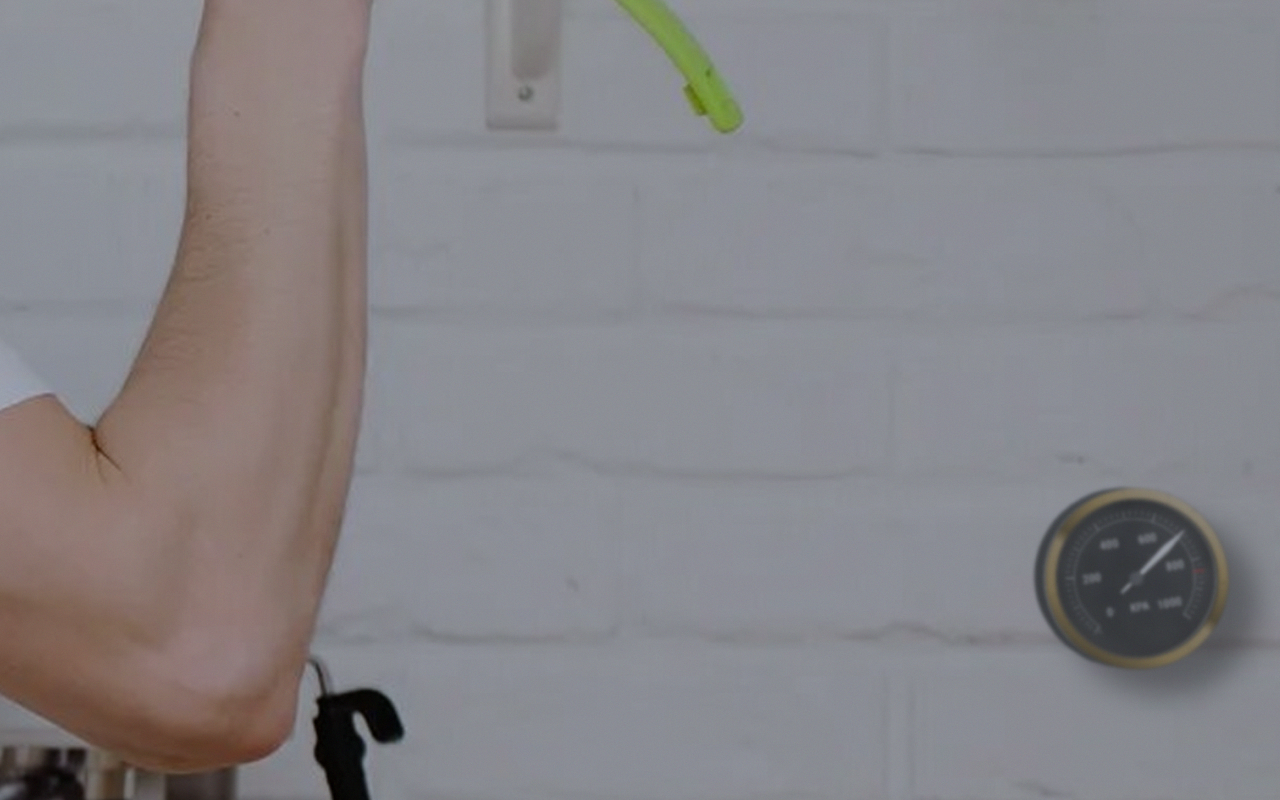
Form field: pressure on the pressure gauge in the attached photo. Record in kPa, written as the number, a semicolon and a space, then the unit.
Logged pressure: 700; kPa
